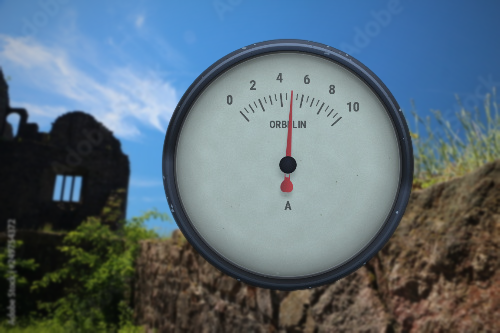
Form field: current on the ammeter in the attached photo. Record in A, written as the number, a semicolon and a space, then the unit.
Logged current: 5; A
